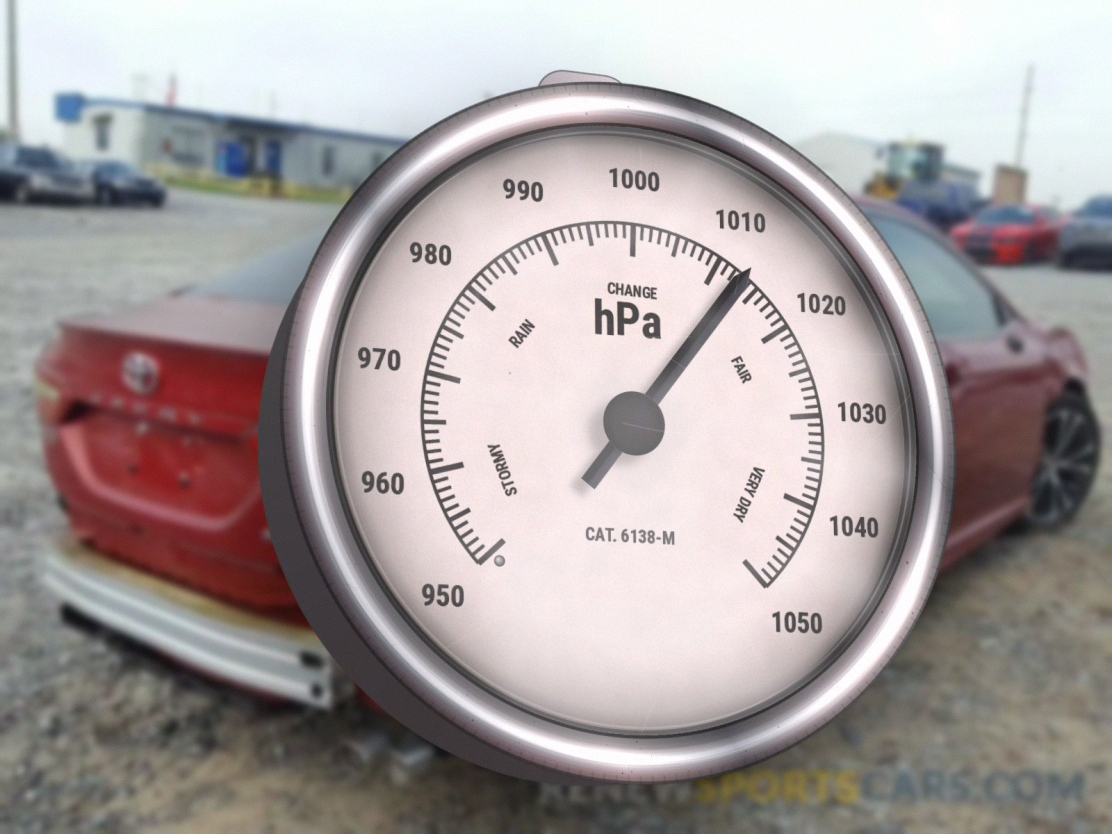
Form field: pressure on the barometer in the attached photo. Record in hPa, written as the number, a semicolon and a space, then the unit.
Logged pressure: 1013; hPa
